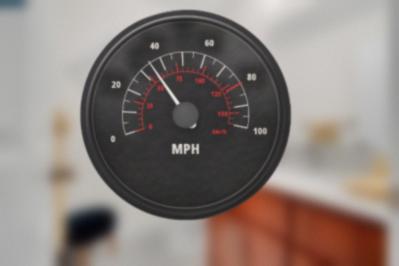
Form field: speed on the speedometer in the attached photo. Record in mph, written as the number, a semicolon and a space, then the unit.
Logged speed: 35; mph
